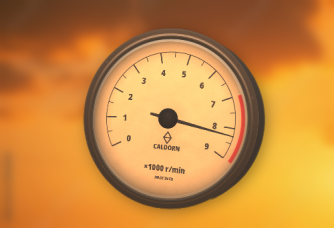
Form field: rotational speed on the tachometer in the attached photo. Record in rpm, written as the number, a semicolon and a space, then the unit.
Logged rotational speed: 8250; rpm
